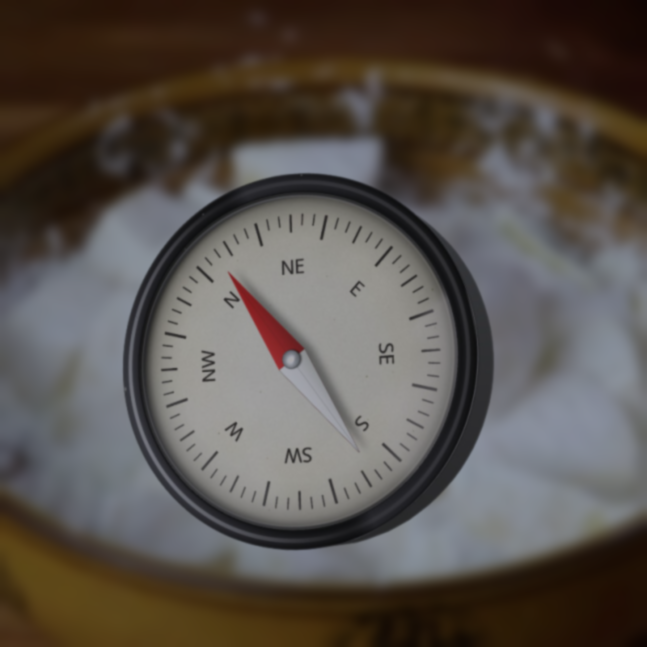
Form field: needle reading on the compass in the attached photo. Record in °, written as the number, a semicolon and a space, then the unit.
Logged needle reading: 10; °
